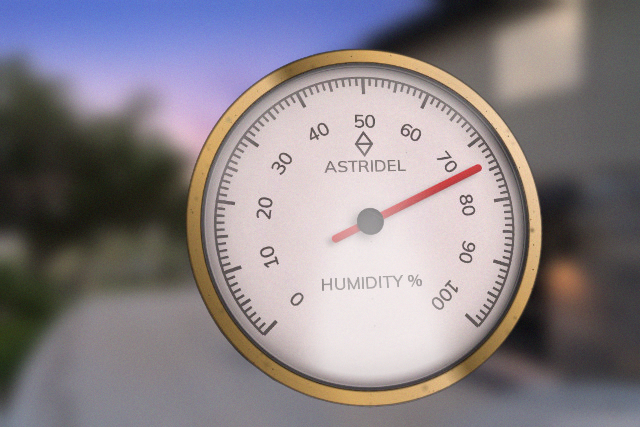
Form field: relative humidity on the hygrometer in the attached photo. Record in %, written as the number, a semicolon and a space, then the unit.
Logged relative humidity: 74; %
